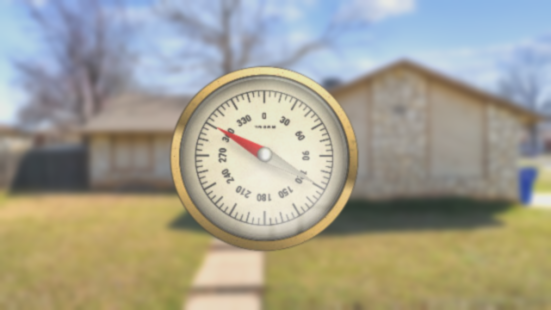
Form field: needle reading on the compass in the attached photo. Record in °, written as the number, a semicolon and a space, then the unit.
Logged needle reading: 300; °
